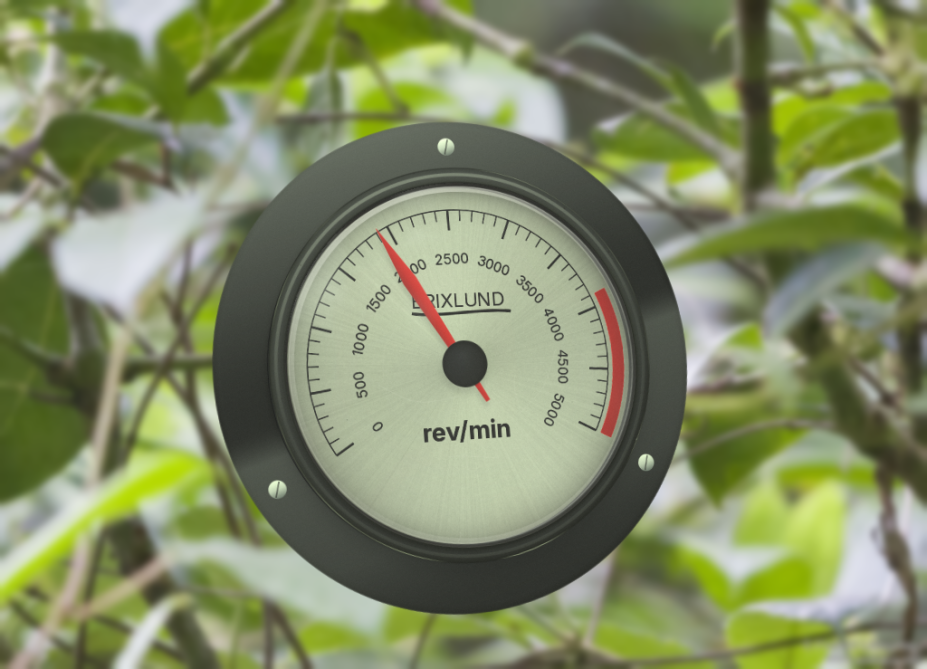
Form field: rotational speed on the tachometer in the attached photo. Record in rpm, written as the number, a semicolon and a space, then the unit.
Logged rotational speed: 1900; rpm
